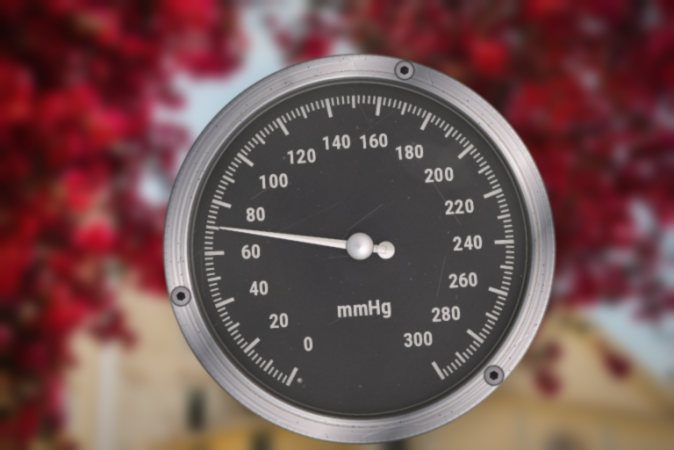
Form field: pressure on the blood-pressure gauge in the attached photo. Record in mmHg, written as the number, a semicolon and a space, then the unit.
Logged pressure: 70; mmHg
